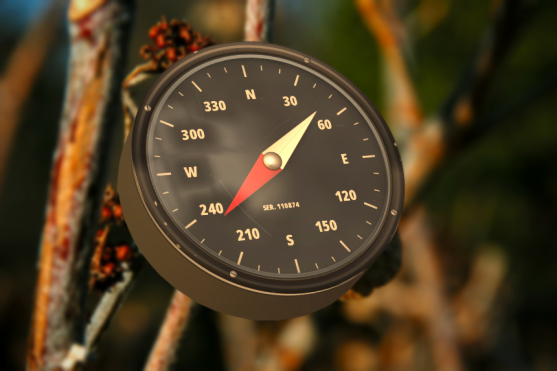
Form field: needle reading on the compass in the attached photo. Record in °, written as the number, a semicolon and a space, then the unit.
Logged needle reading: 230; °
